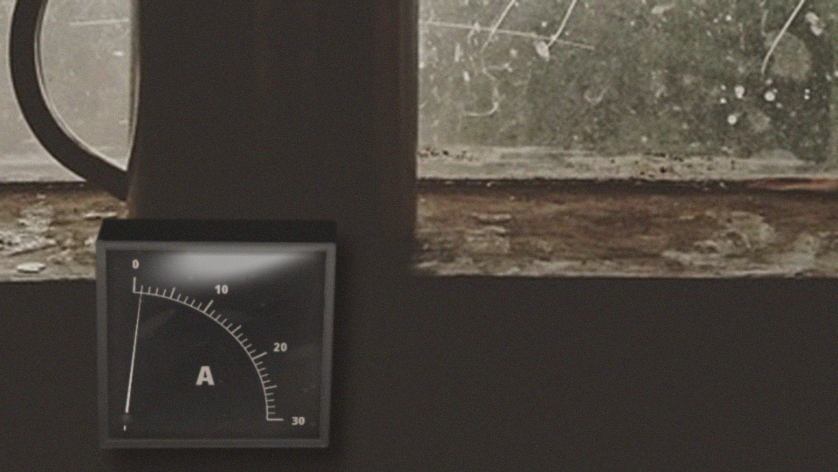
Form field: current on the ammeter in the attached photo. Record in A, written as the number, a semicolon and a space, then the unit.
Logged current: 1; A
